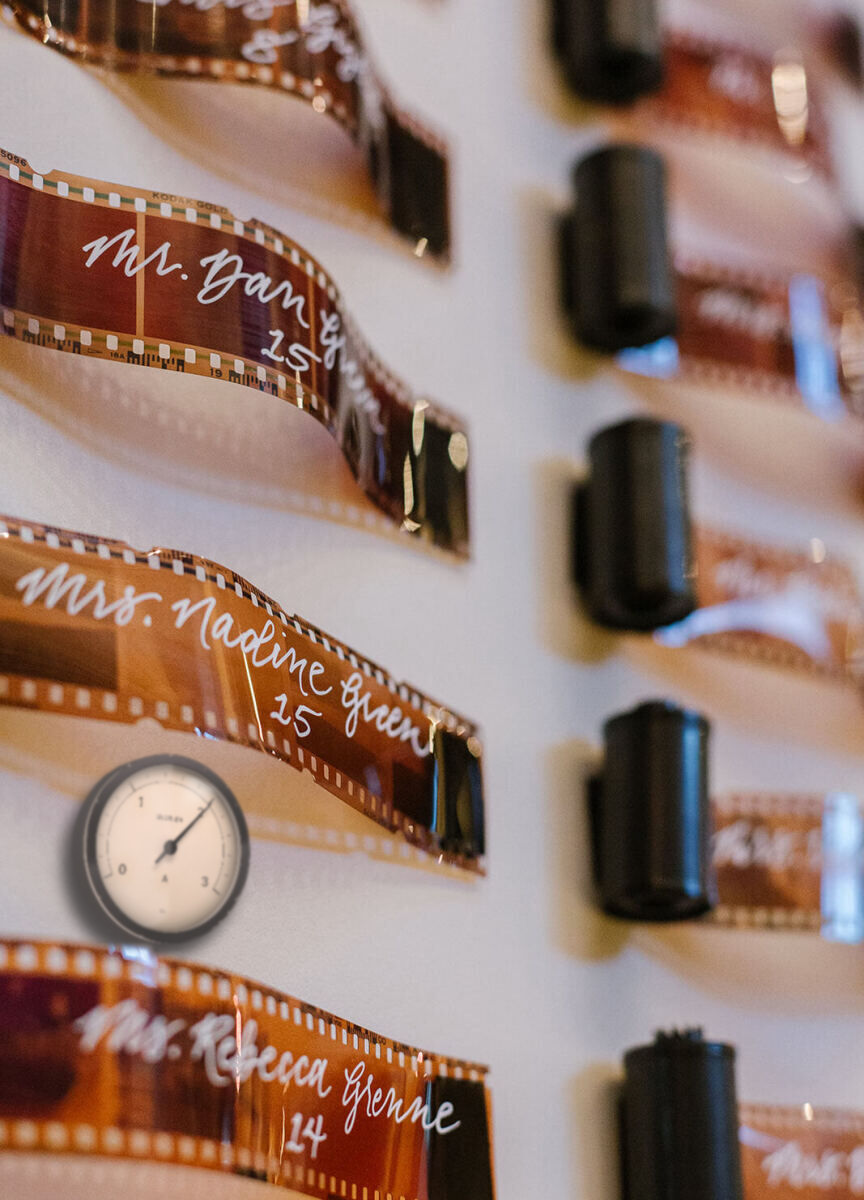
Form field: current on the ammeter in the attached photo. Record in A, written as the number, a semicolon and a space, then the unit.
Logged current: 2; A
